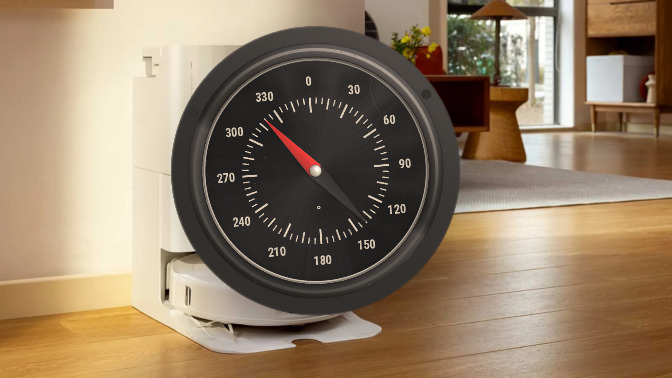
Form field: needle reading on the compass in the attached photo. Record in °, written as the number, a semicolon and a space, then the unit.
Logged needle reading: 320; °
